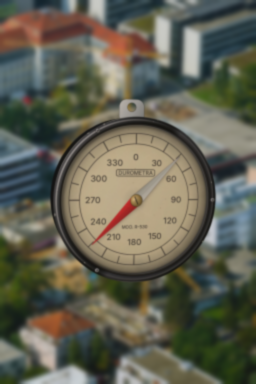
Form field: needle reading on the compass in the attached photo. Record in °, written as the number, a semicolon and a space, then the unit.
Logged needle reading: 225; °
